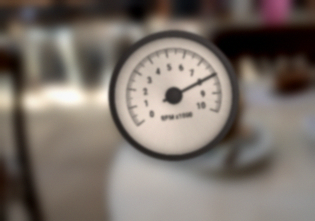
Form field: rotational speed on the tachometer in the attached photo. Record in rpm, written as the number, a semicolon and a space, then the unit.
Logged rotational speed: 8000; rpm
